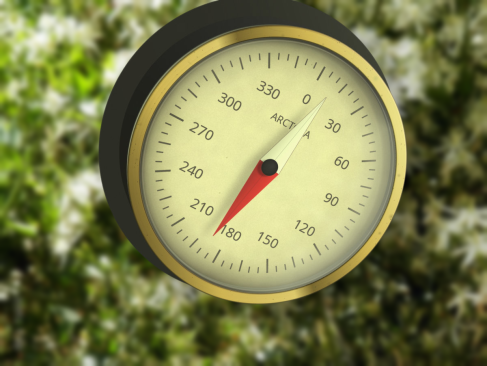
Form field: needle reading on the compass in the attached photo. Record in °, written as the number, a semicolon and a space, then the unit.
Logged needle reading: 190; °
